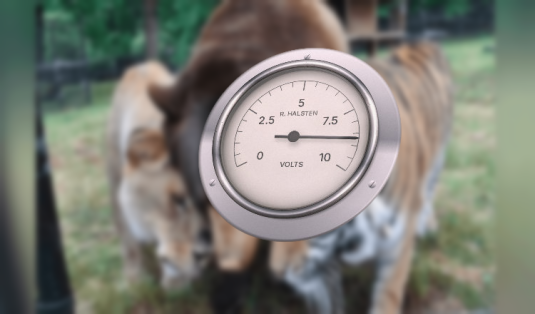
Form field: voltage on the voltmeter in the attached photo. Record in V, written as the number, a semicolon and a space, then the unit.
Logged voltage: 8.75; V
